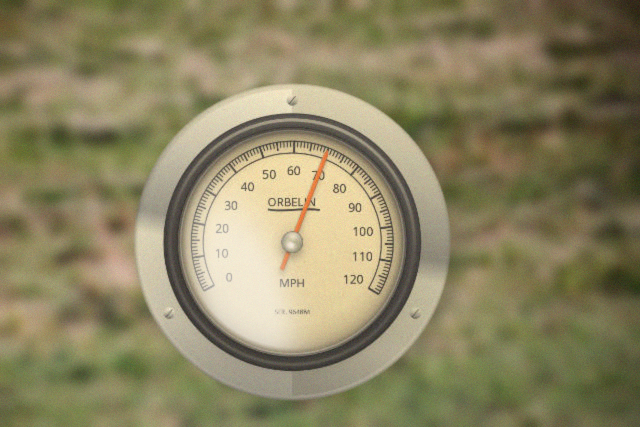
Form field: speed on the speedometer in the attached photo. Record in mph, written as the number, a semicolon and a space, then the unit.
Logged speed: 70; mph
